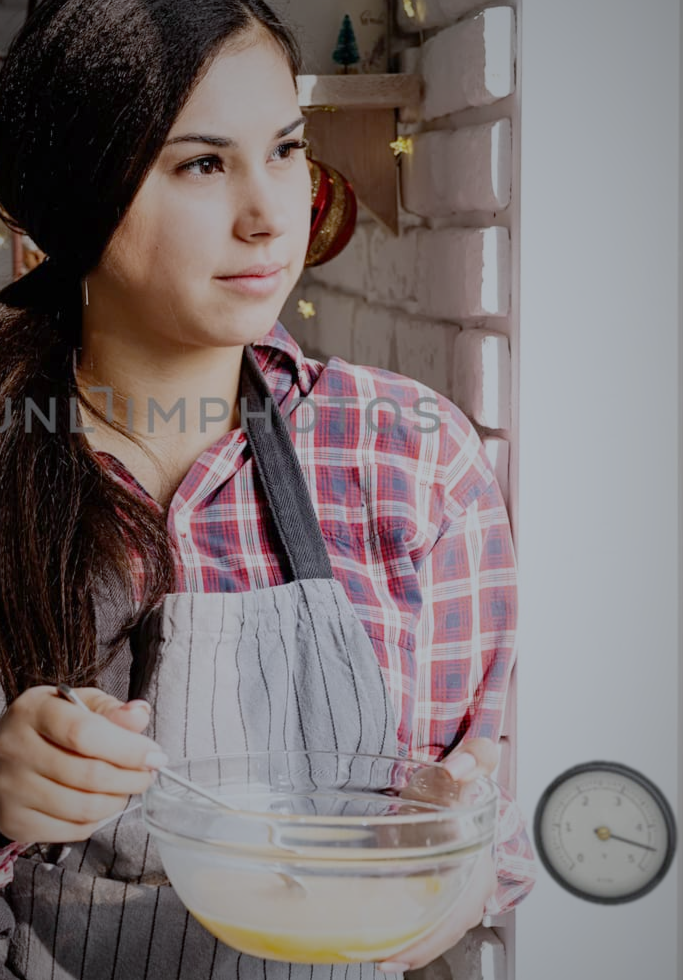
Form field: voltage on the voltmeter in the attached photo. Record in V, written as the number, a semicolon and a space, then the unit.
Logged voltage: 4.5; V
